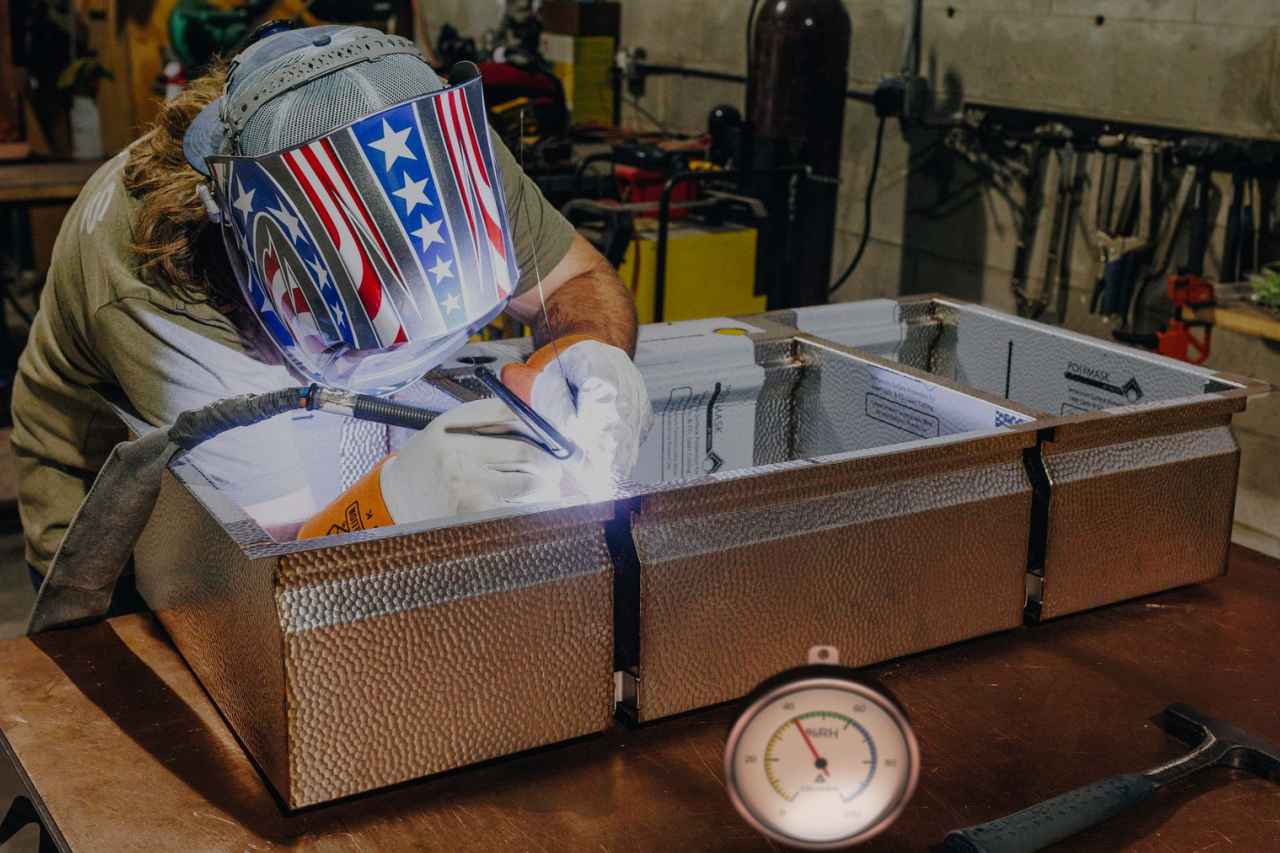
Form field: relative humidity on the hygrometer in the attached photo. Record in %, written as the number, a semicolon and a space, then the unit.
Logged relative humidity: 40; %
